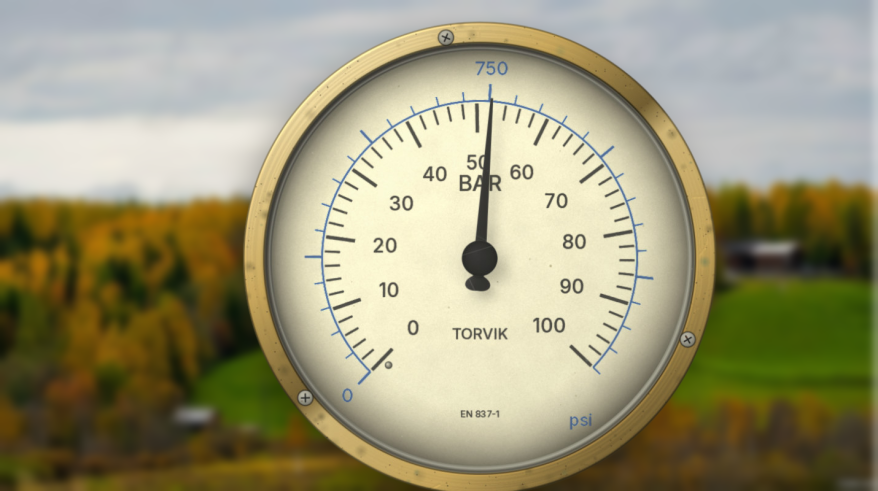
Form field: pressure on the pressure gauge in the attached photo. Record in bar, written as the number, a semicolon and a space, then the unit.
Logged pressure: 52; bar
